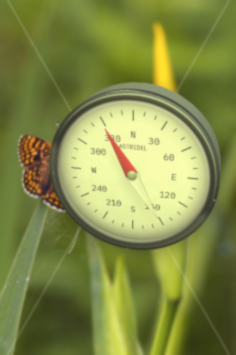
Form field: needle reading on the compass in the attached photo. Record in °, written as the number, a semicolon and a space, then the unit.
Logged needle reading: 330; °
